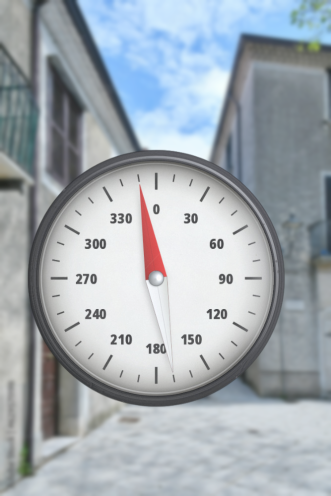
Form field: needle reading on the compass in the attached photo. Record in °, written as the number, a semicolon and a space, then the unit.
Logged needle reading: 350; °
